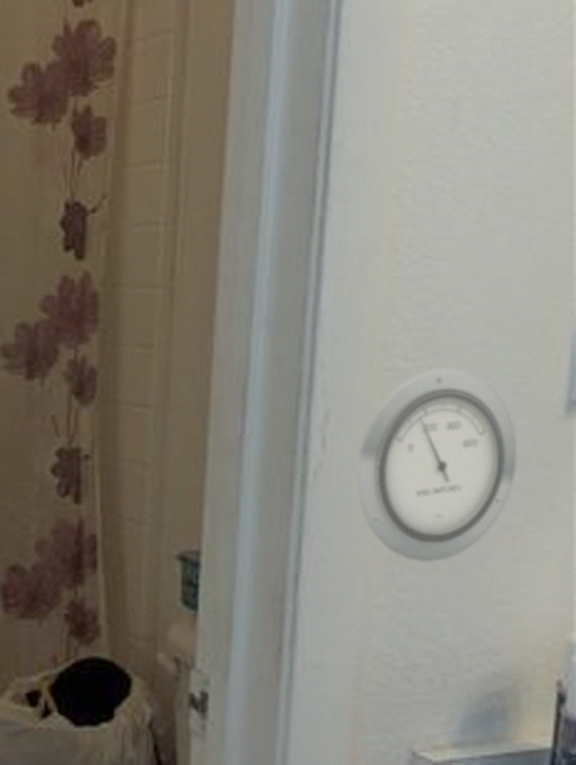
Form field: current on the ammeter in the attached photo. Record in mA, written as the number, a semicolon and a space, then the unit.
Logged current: 150; mA
